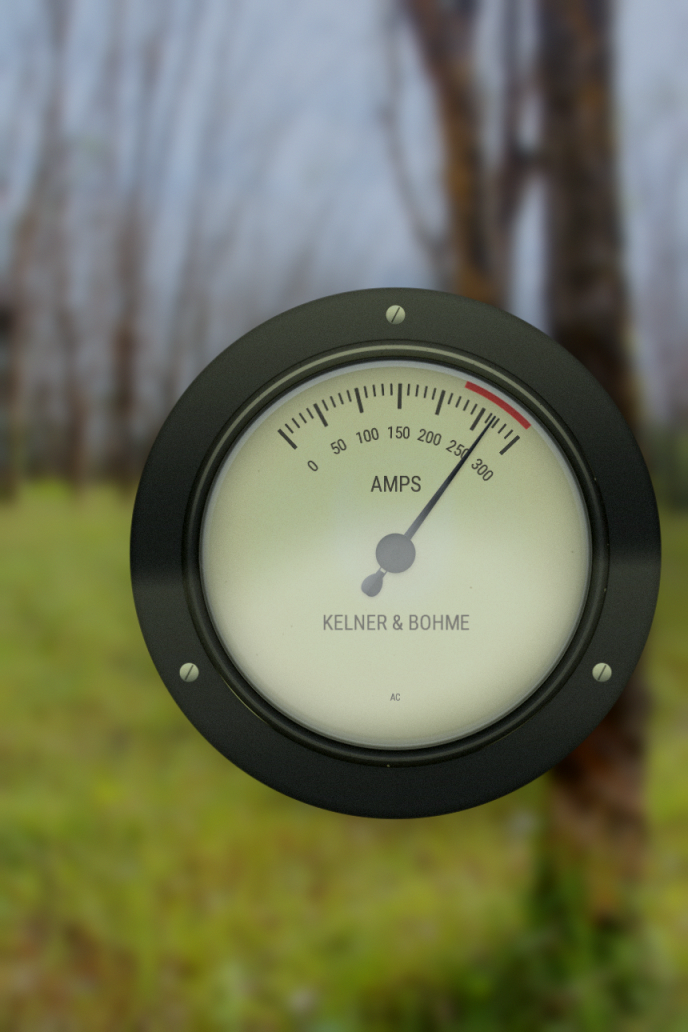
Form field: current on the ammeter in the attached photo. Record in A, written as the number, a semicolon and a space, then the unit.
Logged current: 265; A
